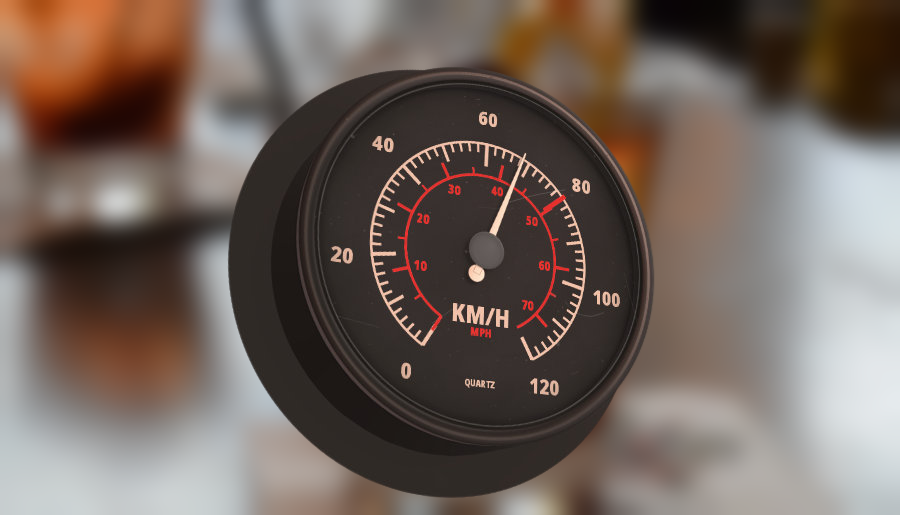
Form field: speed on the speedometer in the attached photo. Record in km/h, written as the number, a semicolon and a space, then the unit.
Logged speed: 68; km/h
